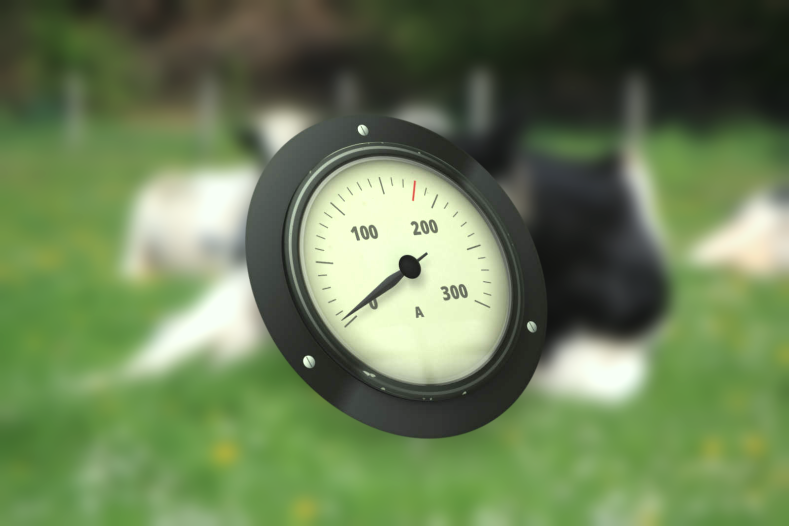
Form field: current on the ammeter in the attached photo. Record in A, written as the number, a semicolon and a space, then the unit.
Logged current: 5; A
